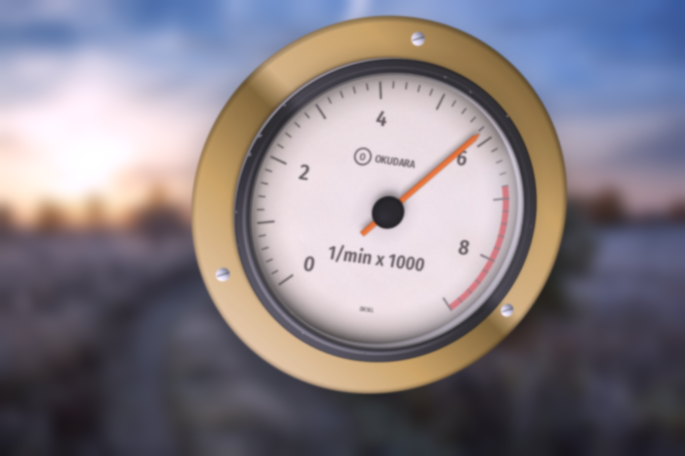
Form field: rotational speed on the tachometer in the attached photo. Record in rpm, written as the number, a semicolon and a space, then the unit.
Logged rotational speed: 5800; rpm
